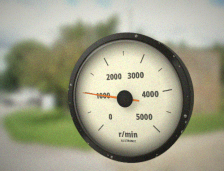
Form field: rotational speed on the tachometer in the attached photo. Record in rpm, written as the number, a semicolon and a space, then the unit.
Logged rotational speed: 1000; rpm
